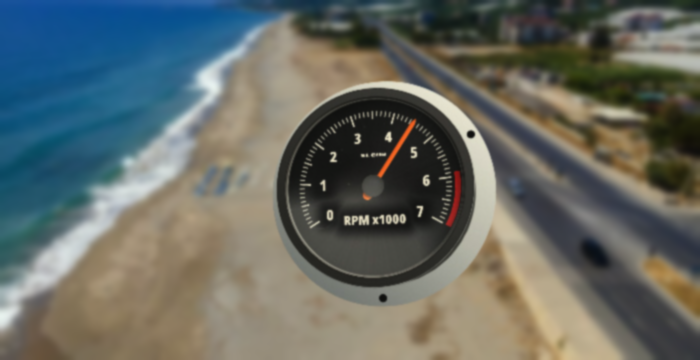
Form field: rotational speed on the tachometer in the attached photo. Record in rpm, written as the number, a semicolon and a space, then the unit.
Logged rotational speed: 4500; rpm
